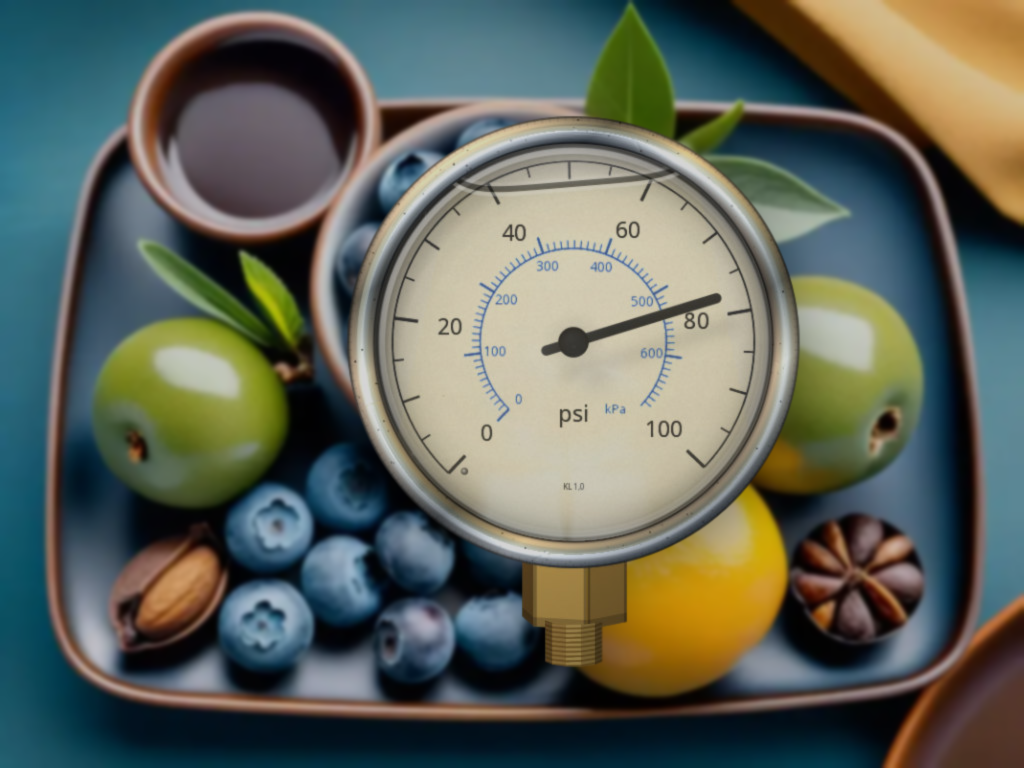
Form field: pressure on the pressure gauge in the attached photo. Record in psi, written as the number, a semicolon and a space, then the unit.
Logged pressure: 77.5; psi
